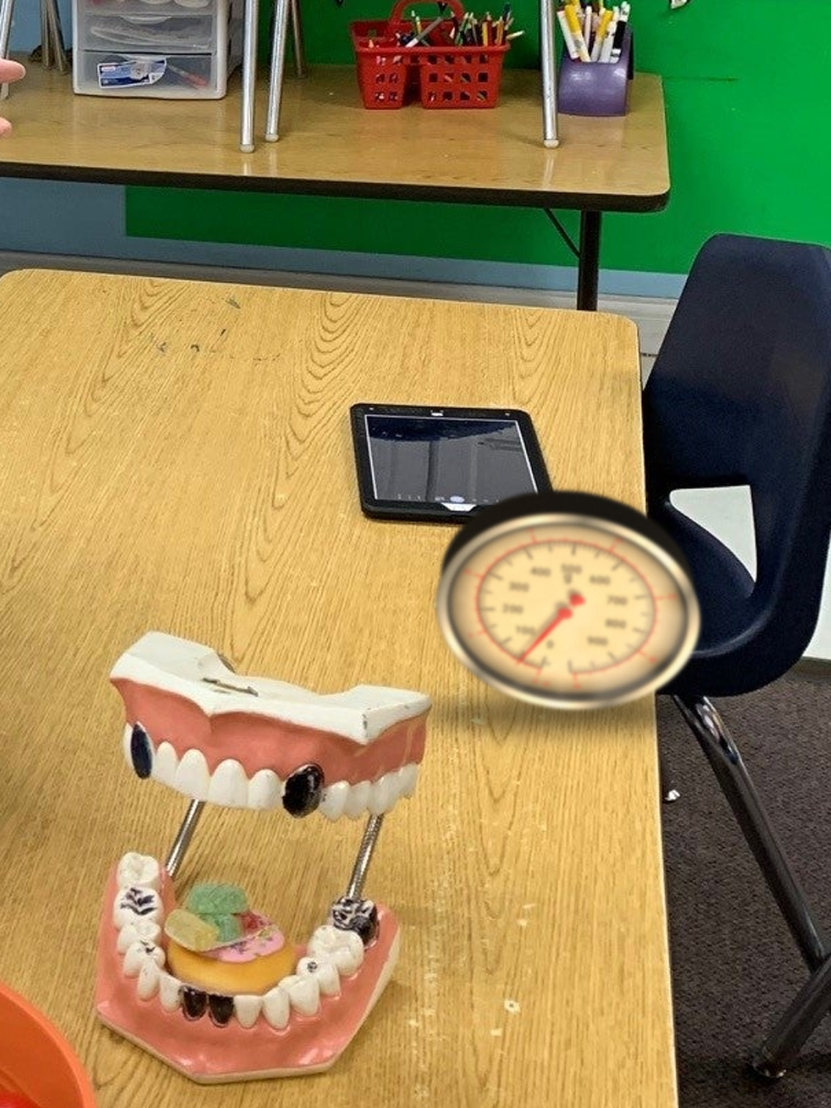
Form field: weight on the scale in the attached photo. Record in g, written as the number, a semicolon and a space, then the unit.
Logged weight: 50; g
